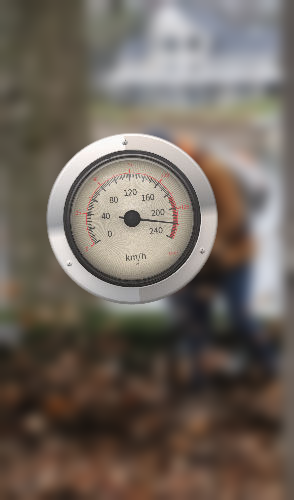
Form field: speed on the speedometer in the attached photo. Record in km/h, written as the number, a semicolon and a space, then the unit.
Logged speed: 220; km/h
